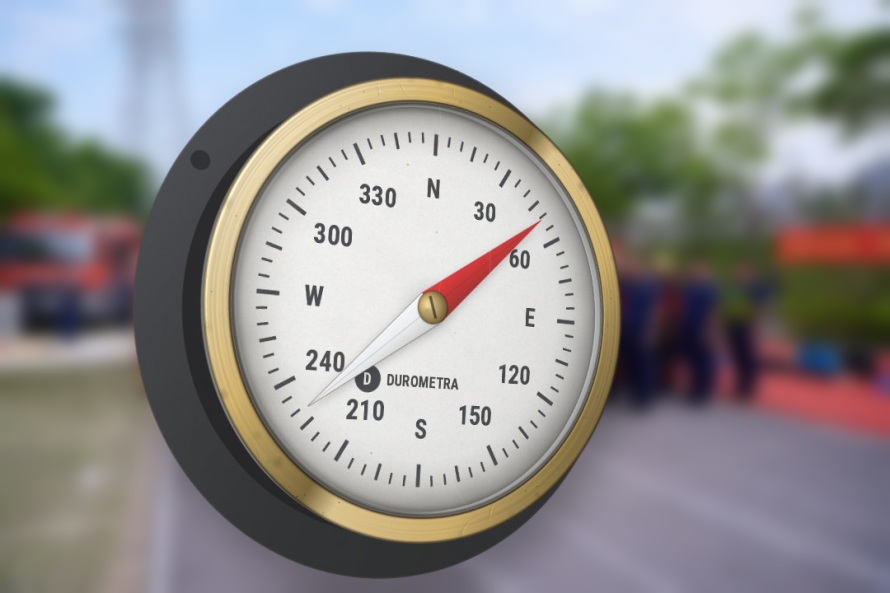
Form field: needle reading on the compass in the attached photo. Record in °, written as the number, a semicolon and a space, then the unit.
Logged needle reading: 50; °
